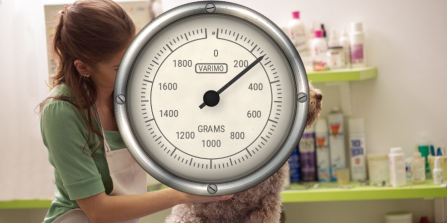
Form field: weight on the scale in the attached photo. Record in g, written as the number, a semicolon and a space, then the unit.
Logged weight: 260; g
